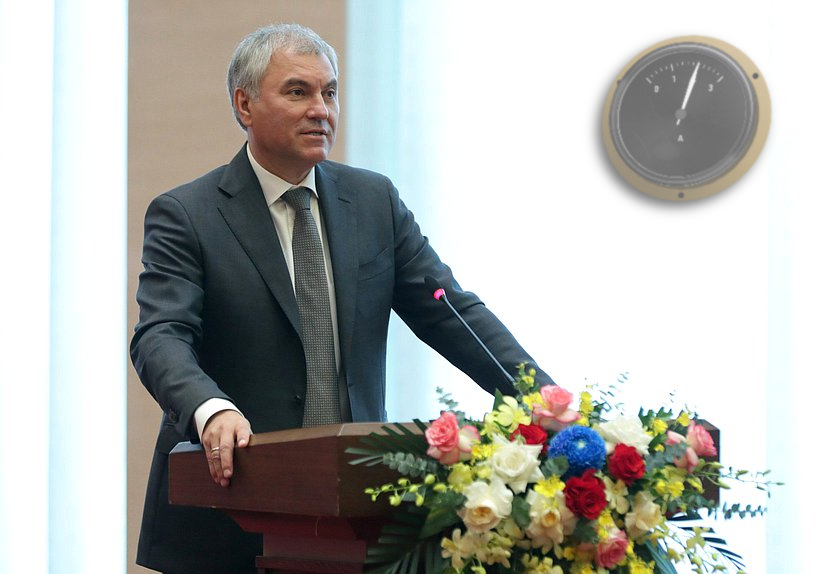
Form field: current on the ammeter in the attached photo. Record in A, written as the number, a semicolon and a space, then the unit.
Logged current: 2; A
